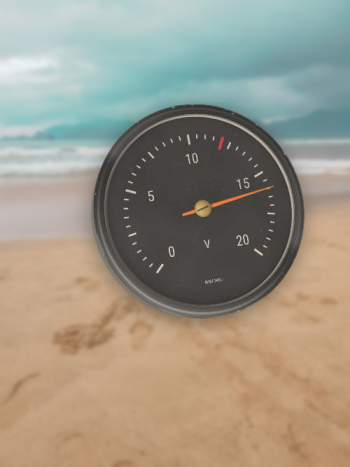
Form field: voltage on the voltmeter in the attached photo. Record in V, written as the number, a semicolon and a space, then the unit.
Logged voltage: 16; V
